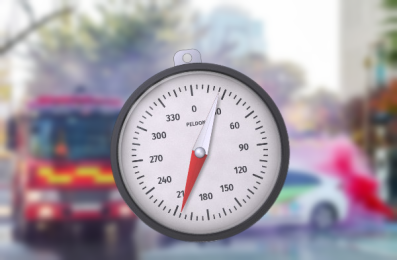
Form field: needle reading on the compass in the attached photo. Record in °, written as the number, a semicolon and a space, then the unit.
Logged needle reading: 205; °
